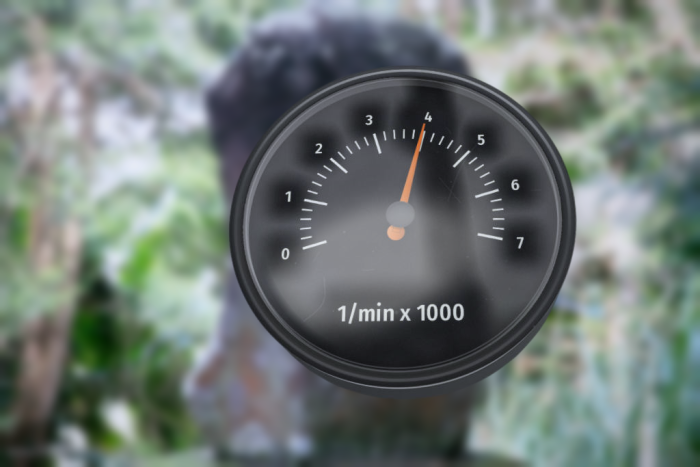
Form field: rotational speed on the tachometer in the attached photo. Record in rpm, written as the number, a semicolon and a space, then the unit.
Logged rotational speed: 4000; rpm
